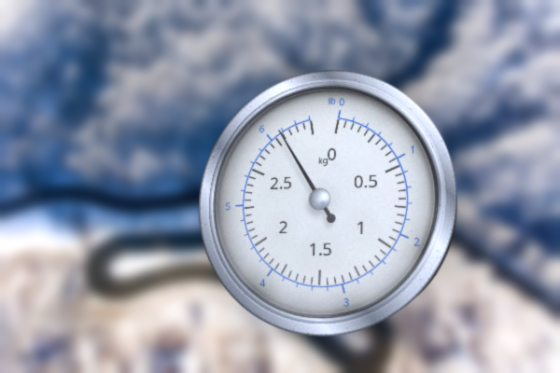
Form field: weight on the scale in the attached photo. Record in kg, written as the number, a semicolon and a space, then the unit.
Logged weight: 2.8; kg
